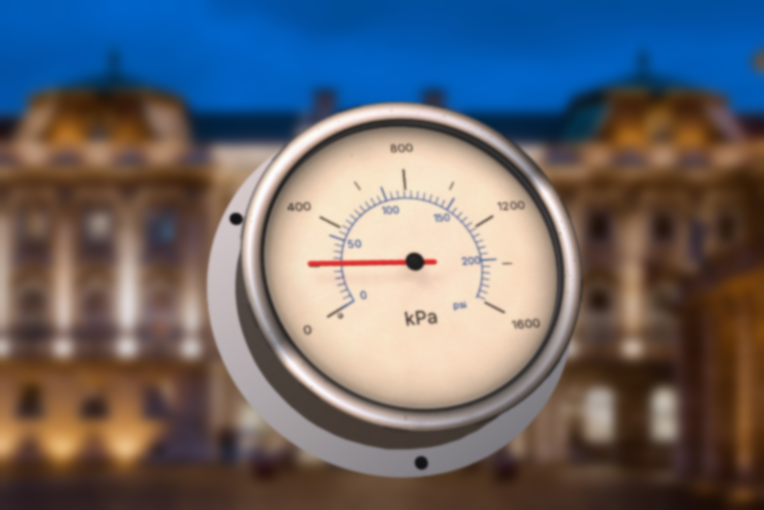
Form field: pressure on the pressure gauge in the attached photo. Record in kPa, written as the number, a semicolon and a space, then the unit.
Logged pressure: 200; kPa
